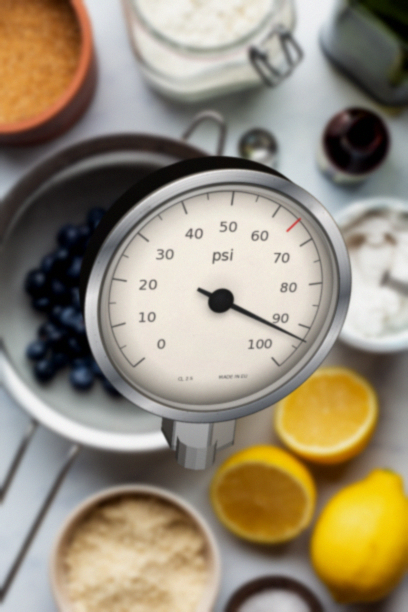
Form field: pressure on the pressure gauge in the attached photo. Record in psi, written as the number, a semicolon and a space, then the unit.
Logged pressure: 92.5; psi
